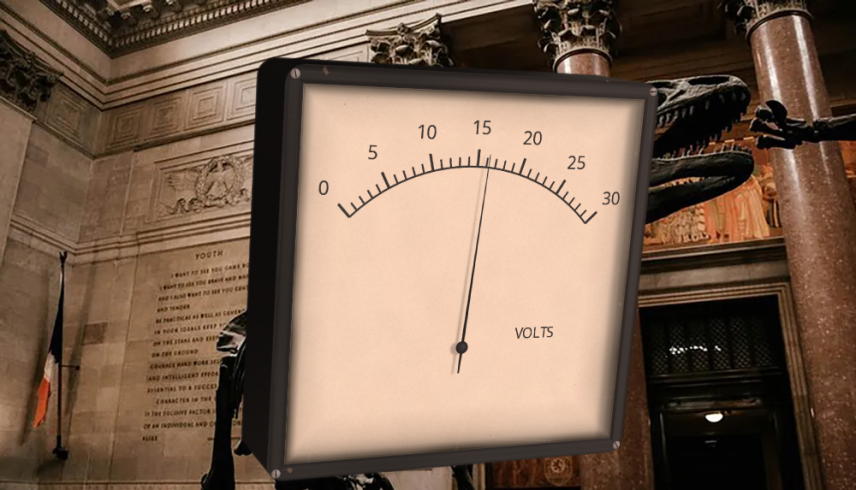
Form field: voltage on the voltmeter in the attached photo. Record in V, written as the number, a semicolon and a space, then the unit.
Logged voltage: 16; V
